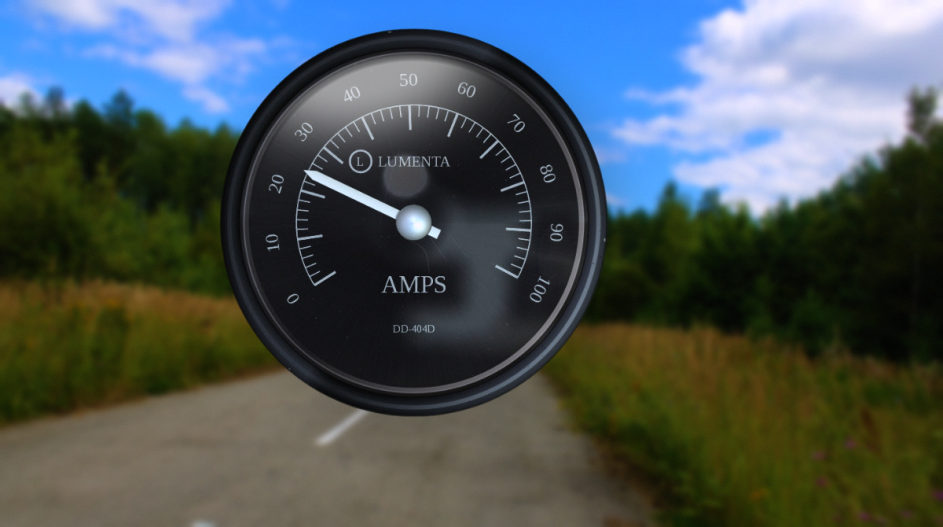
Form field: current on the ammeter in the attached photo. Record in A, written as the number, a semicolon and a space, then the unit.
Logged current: 24; A
